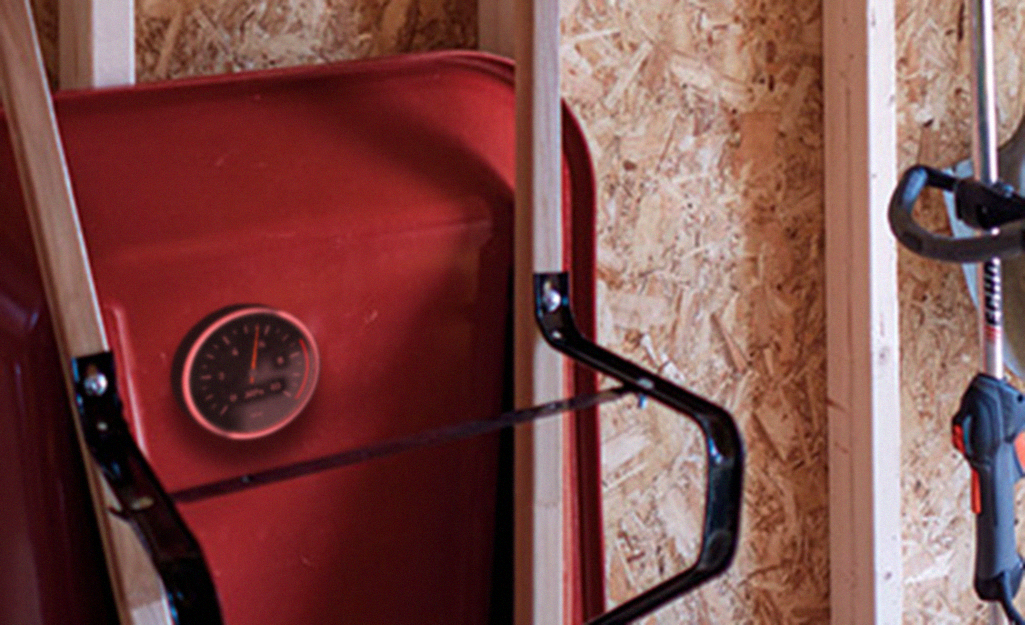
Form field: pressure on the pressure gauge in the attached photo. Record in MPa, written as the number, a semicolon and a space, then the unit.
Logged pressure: 5.5; MPa
